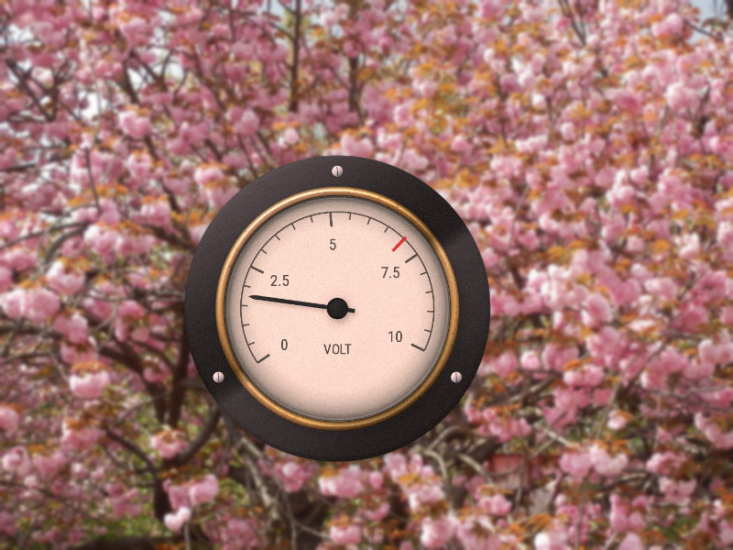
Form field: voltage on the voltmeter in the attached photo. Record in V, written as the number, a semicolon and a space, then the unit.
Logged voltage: 1.75; V
